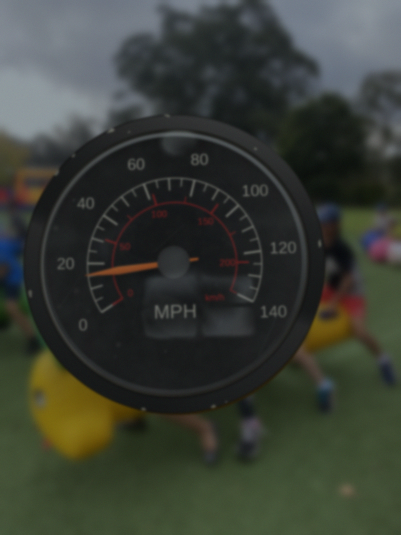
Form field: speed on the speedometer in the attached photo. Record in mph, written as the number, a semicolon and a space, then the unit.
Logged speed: 15; mph
